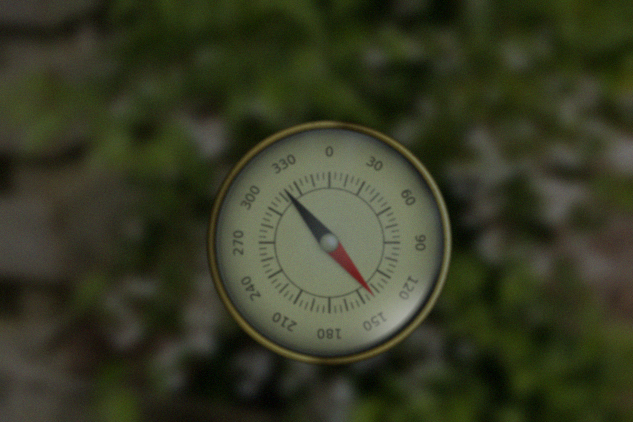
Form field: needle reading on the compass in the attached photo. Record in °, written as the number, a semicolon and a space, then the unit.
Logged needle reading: 140; °
